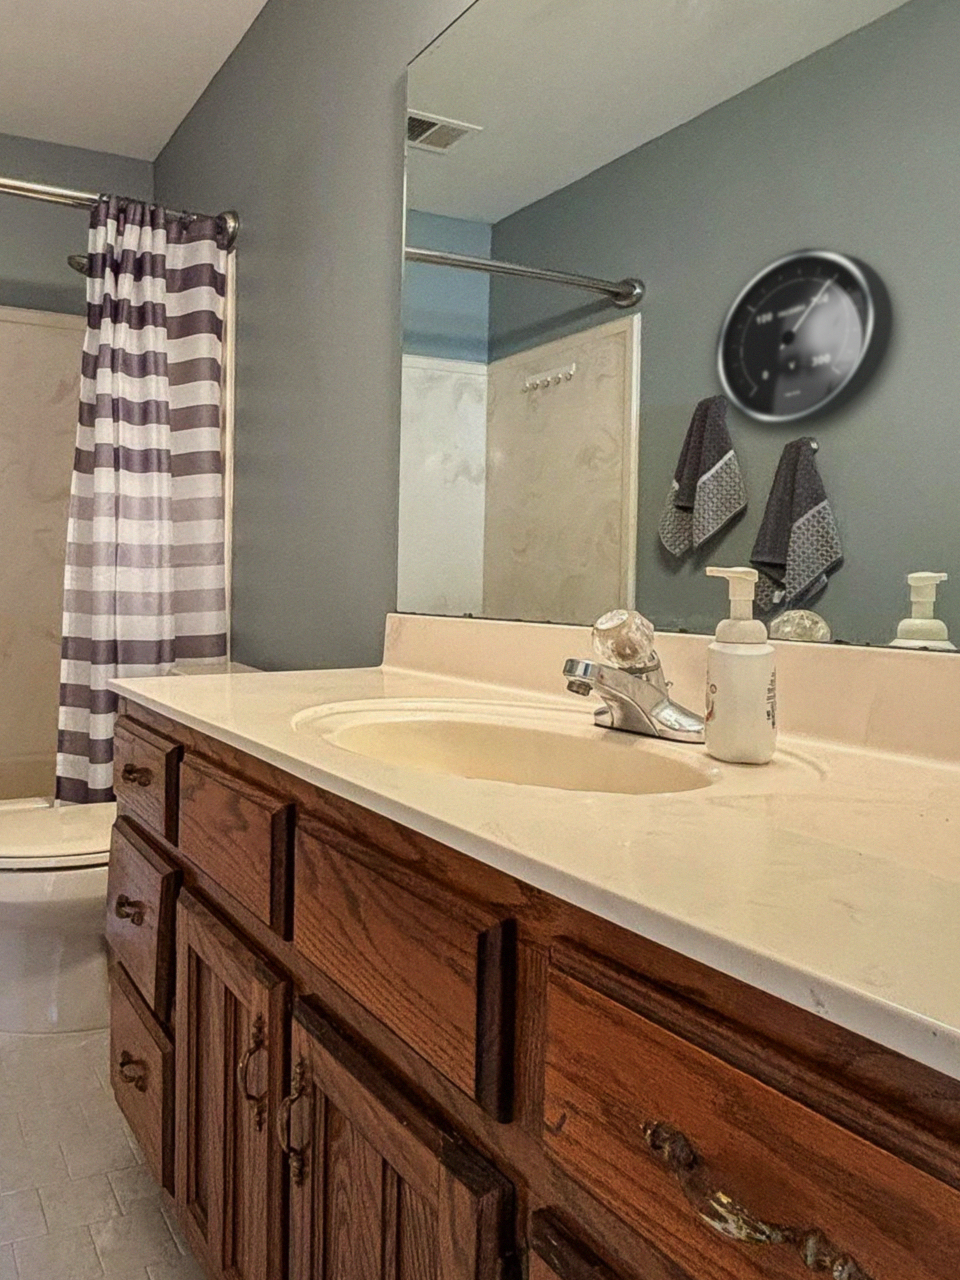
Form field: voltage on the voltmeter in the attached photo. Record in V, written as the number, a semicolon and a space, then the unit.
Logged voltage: 200; V
